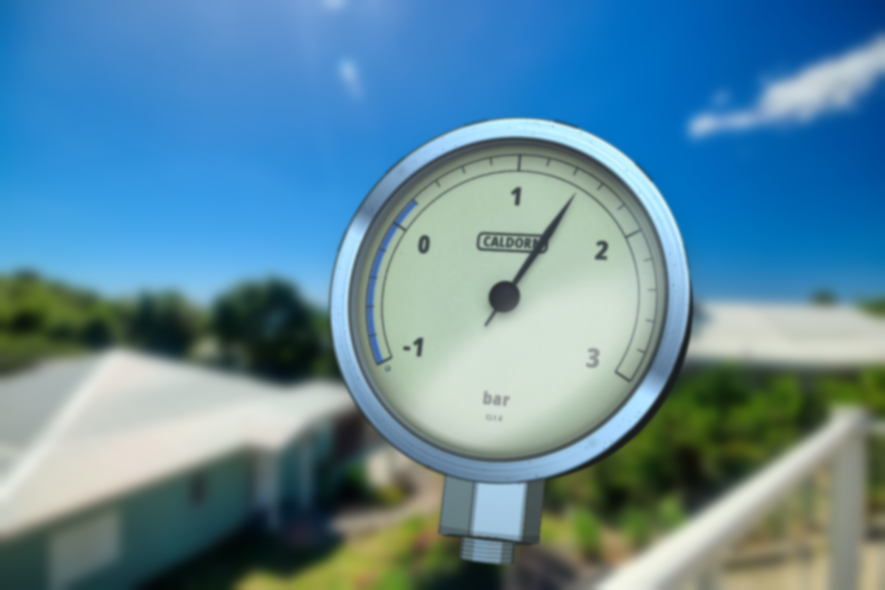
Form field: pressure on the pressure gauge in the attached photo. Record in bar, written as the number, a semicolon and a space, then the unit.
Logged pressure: 1.5; bar
